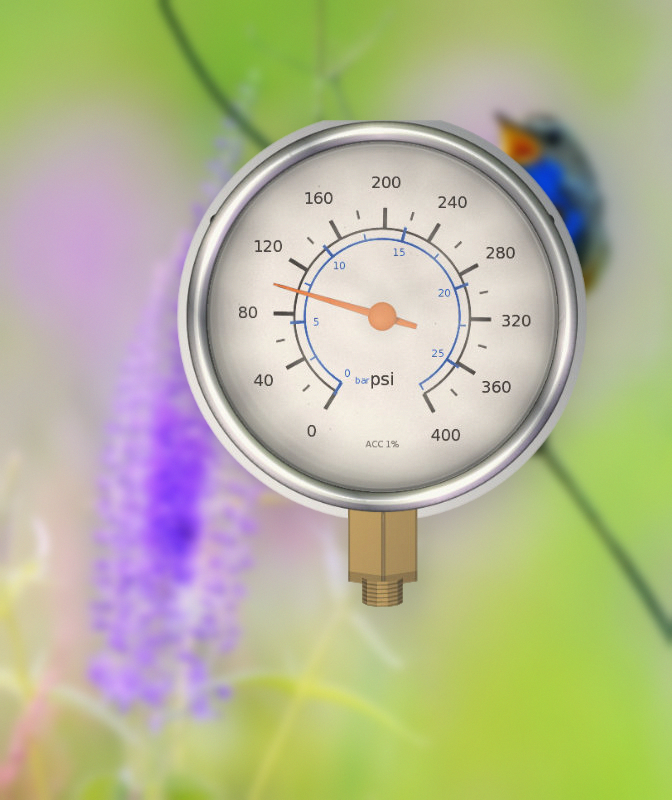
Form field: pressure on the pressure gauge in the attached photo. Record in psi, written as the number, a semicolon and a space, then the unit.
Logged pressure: 100; psi
